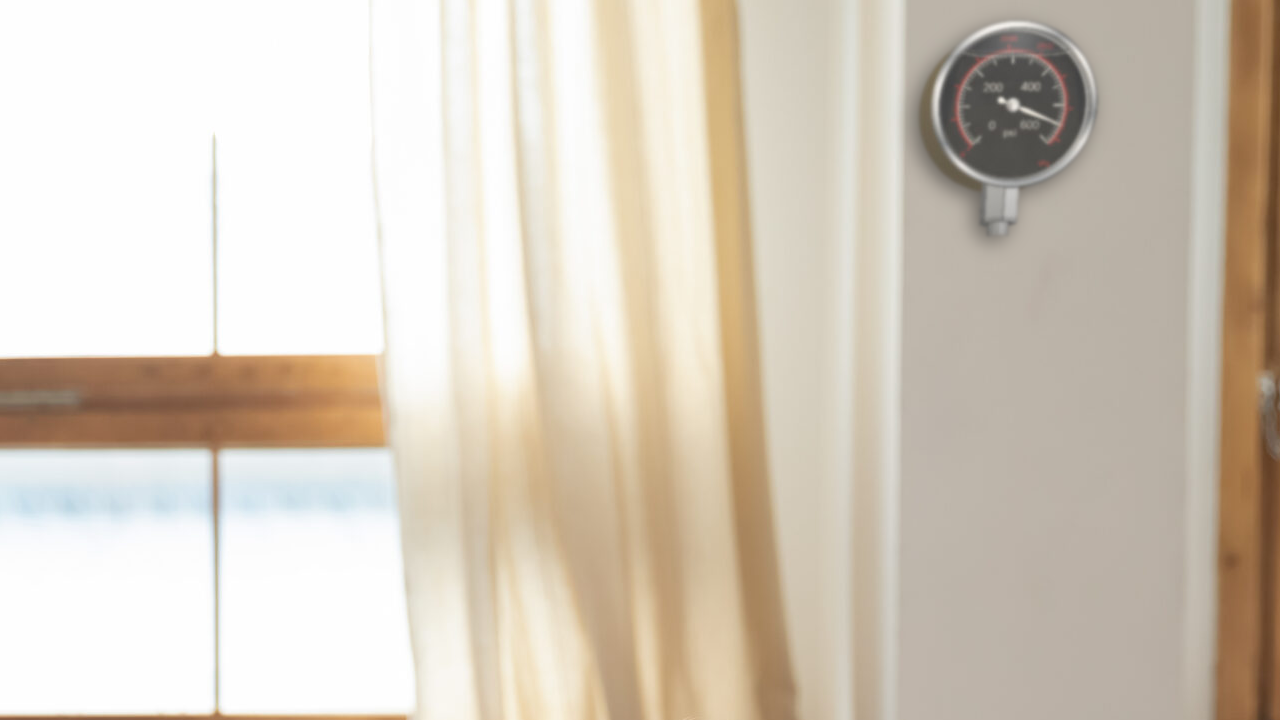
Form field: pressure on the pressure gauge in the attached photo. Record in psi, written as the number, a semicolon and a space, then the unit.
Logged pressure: 550; psi
